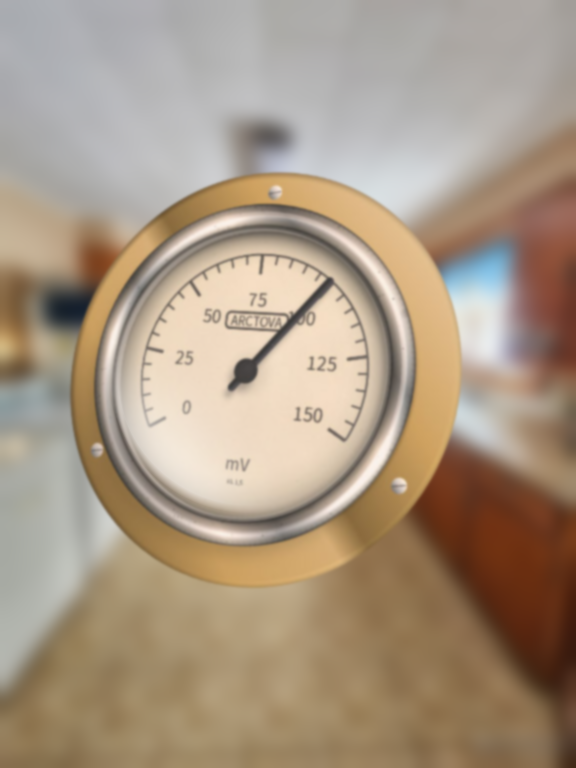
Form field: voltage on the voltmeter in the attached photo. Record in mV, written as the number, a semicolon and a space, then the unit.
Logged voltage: 100; mV
